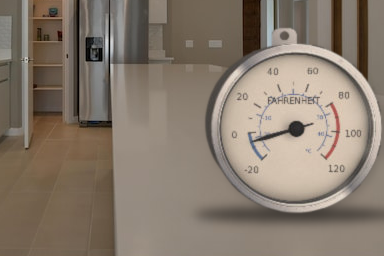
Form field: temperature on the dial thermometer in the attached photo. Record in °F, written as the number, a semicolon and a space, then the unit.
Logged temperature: -5; °F
